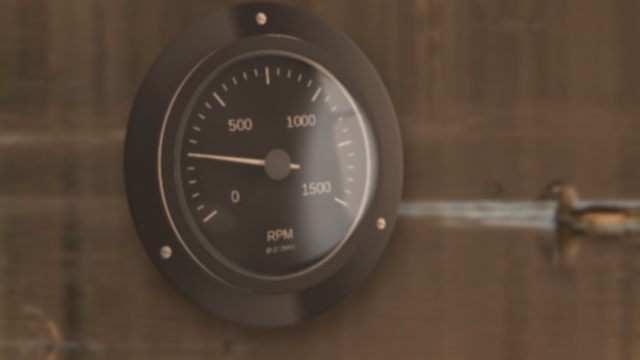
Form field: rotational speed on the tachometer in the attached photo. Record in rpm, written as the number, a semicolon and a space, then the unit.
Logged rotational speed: 250; rpm
